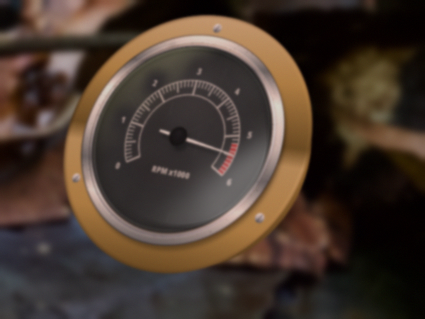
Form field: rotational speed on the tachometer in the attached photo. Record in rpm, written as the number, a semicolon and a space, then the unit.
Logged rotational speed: 5500; rpm
